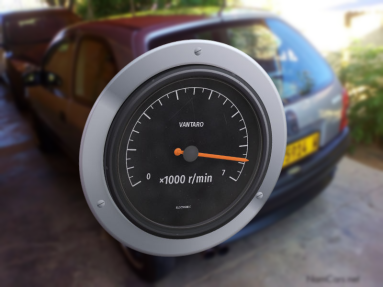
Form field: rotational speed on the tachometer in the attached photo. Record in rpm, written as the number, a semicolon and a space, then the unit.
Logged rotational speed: 6375; rpm
